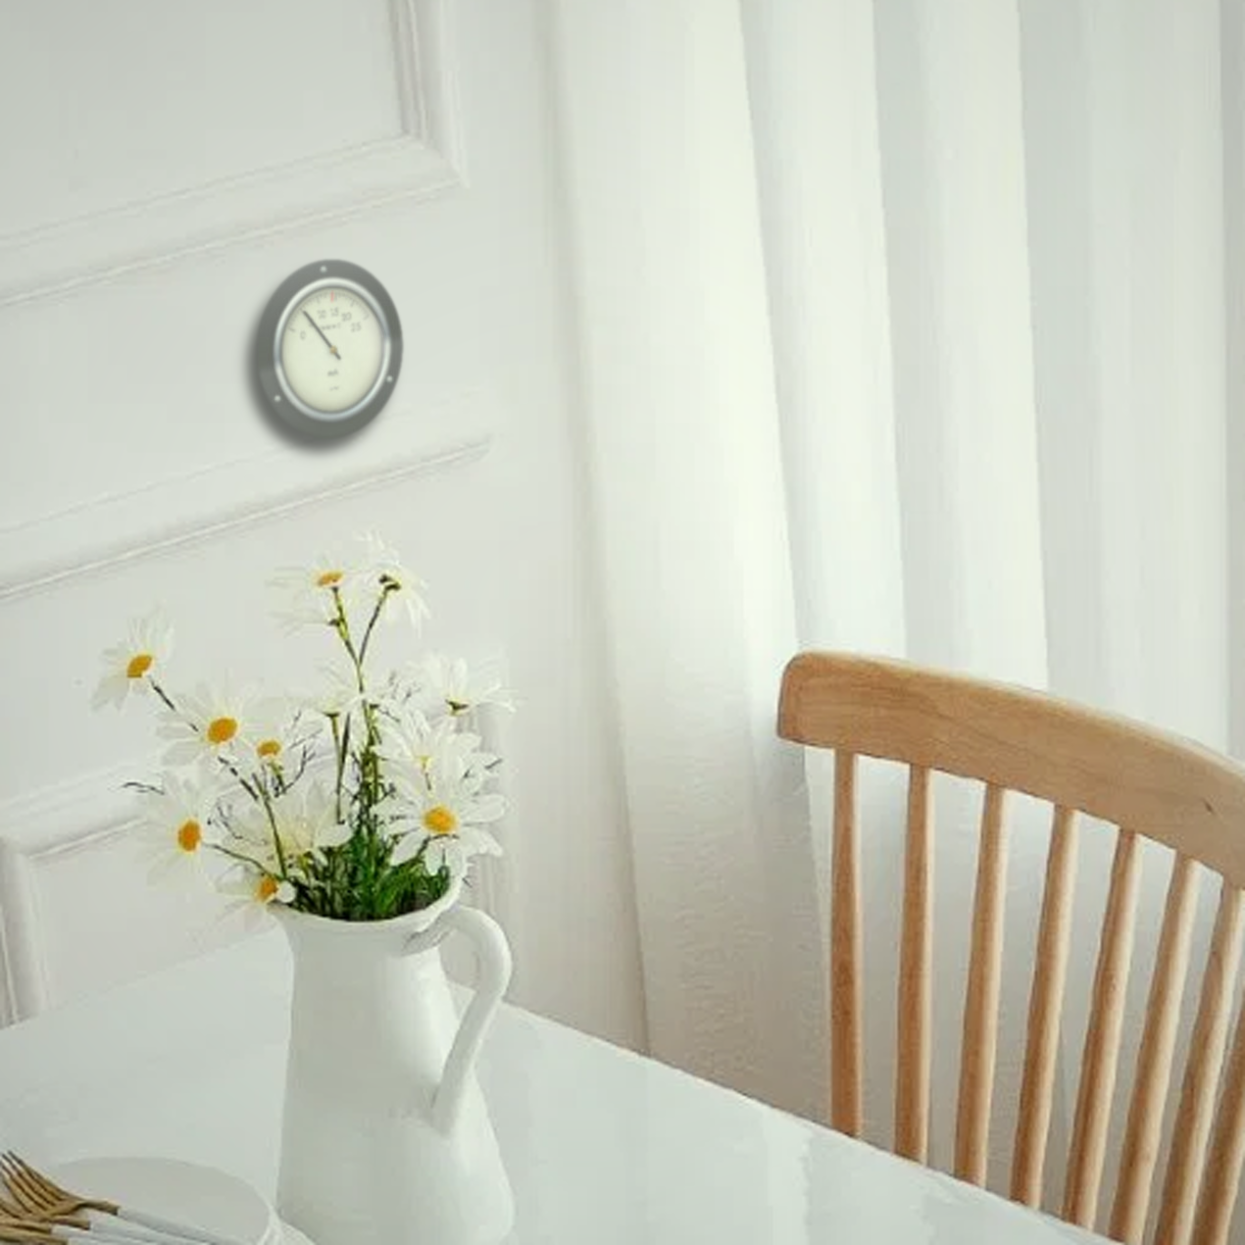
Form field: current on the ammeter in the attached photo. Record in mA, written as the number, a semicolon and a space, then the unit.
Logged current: 5; mA
